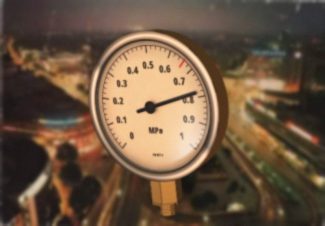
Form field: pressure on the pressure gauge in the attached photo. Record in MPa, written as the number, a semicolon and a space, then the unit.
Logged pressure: 0.78; MPa
